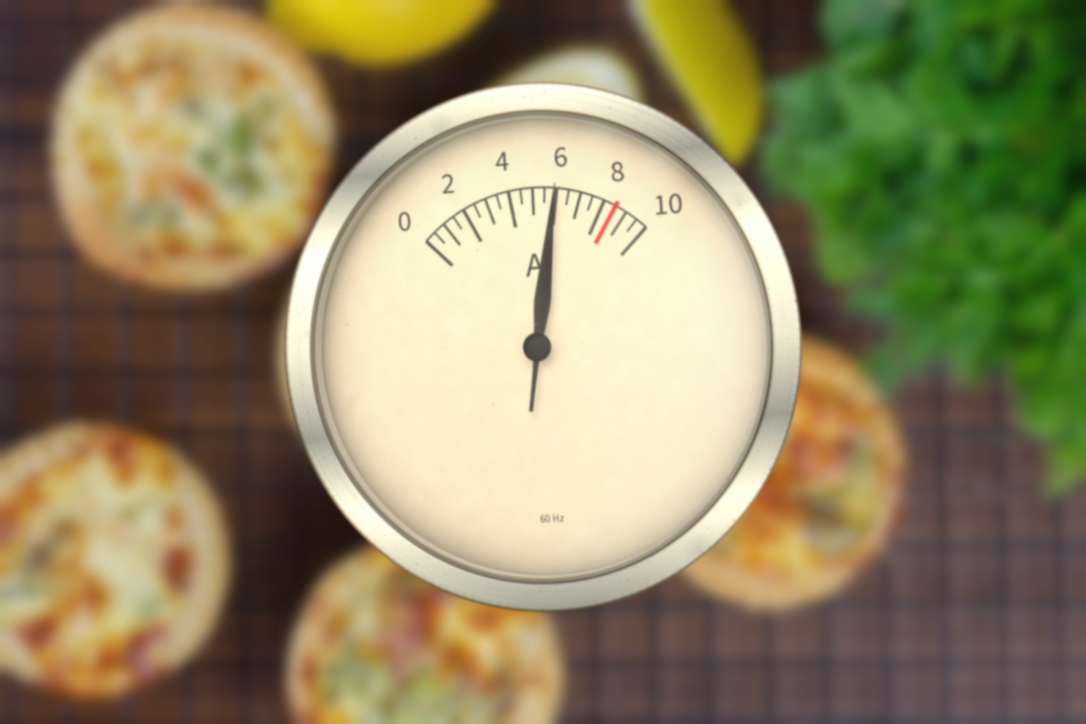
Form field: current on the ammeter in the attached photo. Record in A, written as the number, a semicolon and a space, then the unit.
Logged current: 6; A
